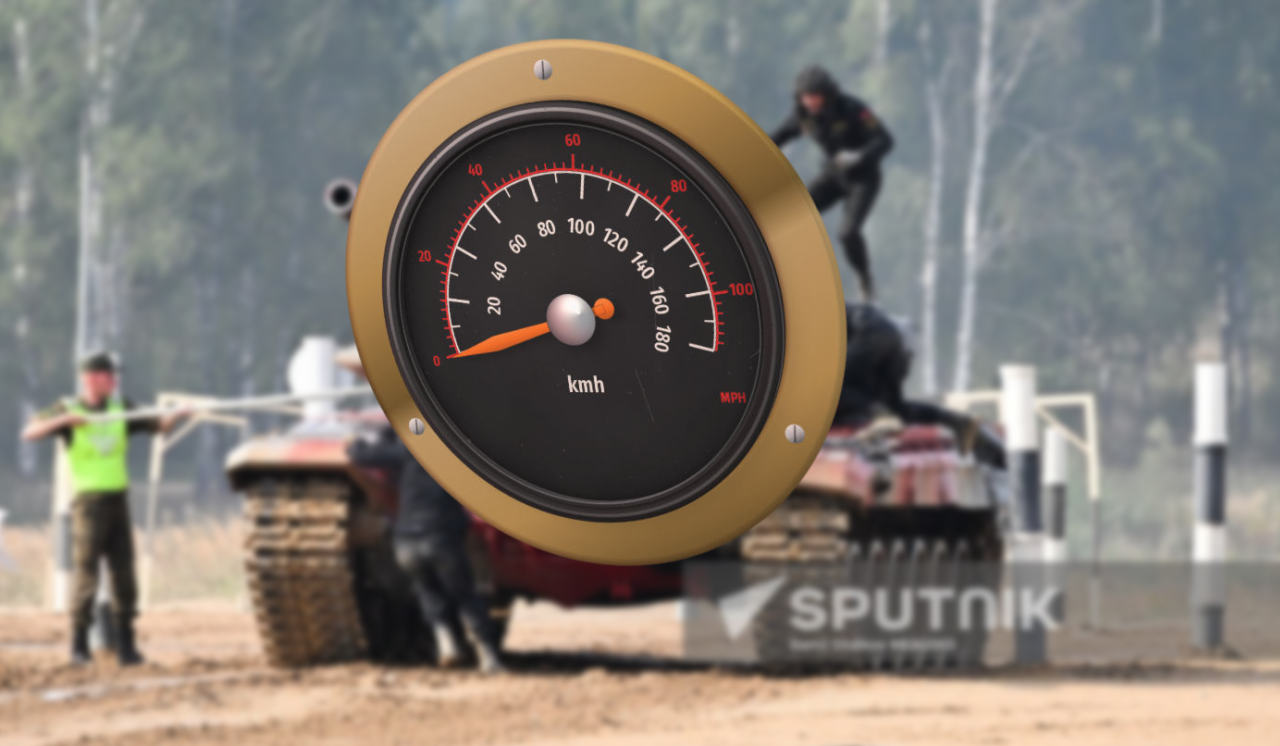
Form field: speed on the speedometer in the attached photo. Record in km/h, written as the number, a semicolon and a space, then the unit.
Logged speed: 0; km/h
